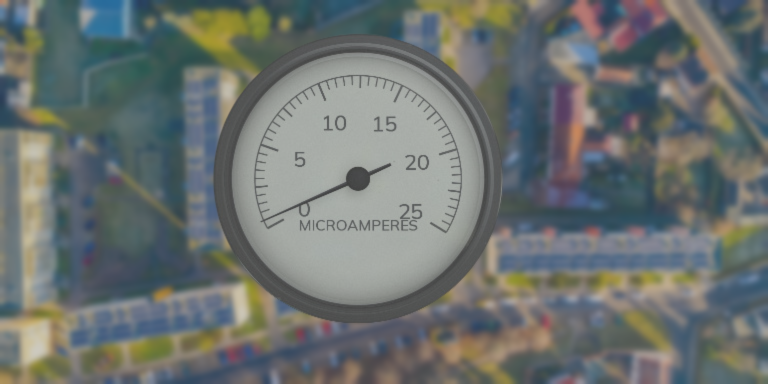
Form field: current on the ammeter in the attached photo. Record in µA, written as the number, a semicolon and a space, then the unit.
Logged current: 0.5; µA
